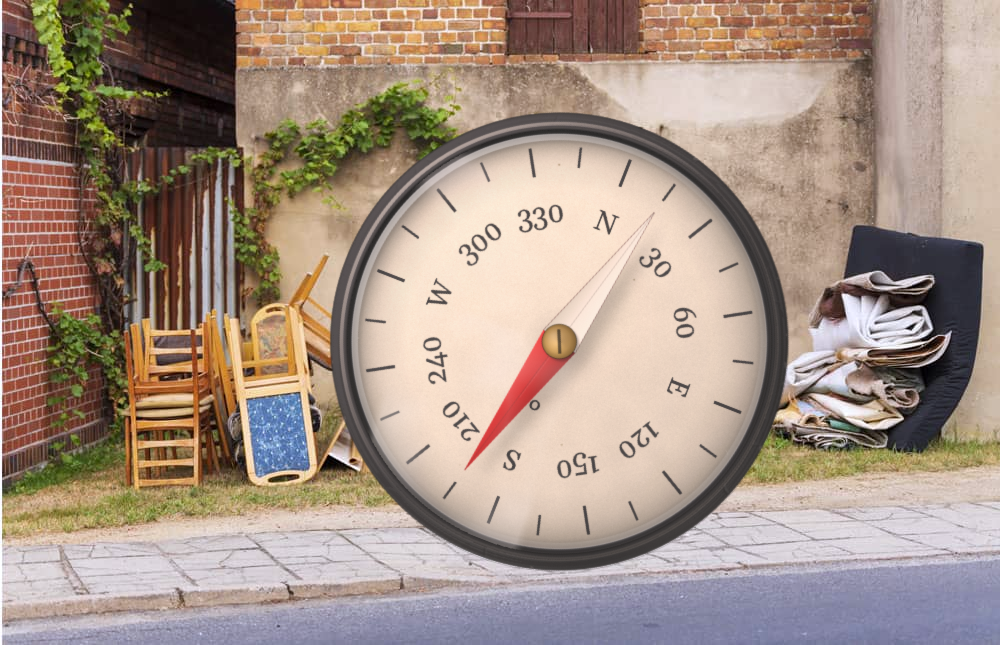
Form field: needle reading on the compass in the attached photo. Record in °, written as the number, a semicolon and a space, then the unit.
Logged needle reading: 195; °
